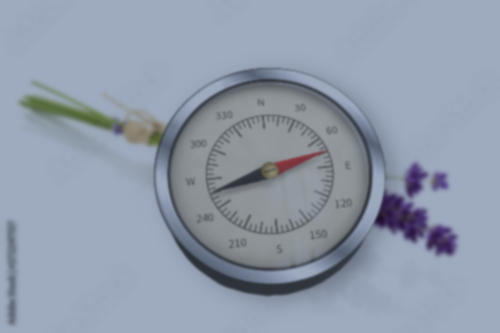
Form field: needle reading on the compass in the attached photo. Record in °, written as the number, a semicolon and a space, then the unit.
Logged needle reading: 75; °
